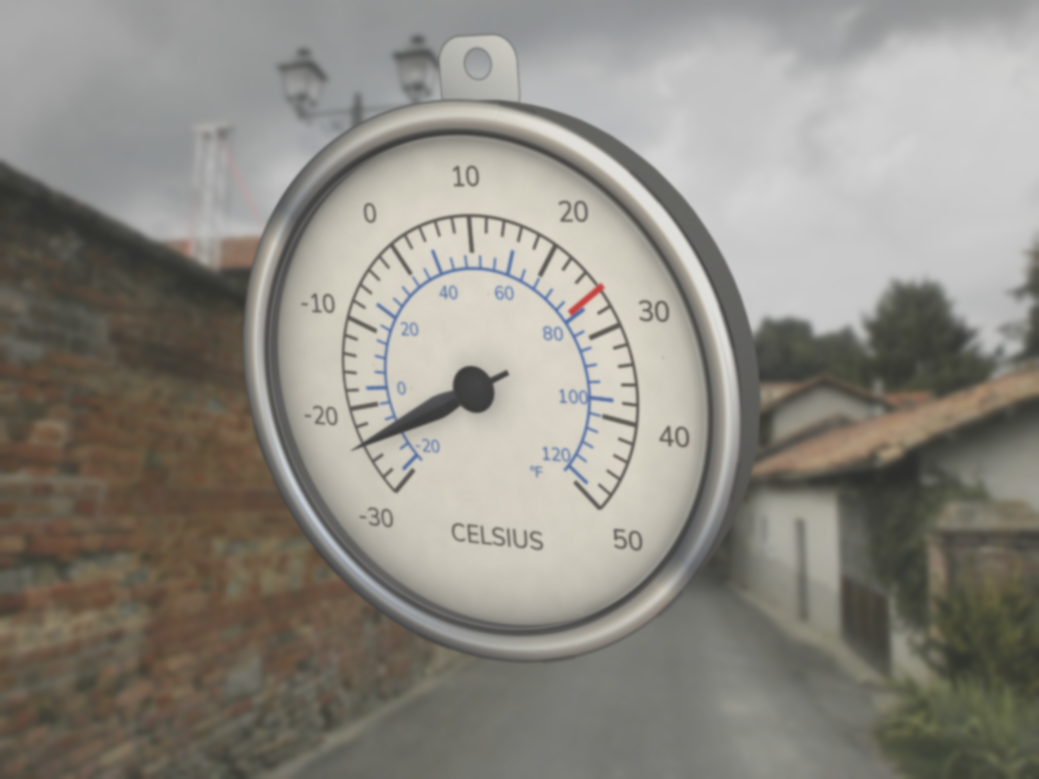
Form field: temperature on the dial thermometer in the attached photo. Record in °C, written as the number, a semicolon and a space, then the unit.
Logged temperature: -24; °C
